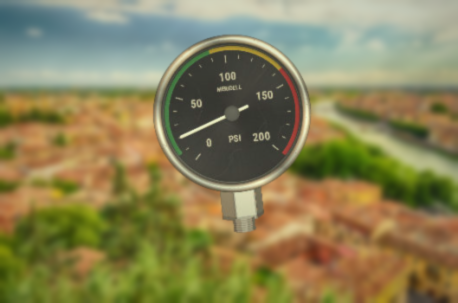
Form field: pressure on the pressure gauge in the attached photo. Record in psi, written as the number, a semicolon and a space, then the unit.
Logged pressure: 20; psi
